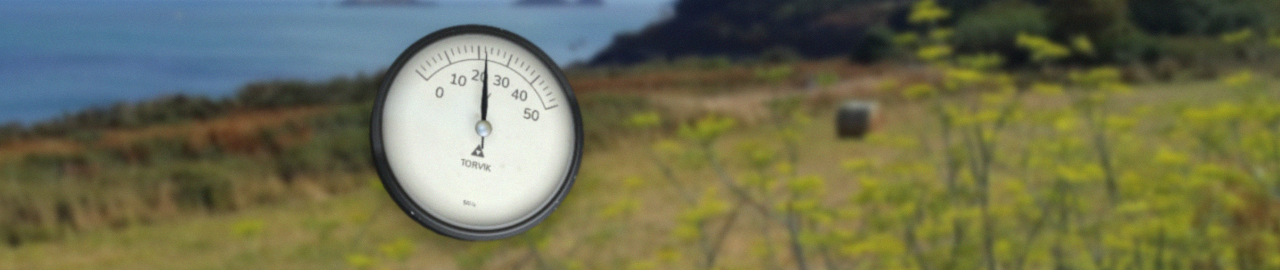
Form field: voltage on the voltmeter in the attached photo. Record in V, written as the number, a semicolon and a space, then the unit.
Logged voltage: 22; V
